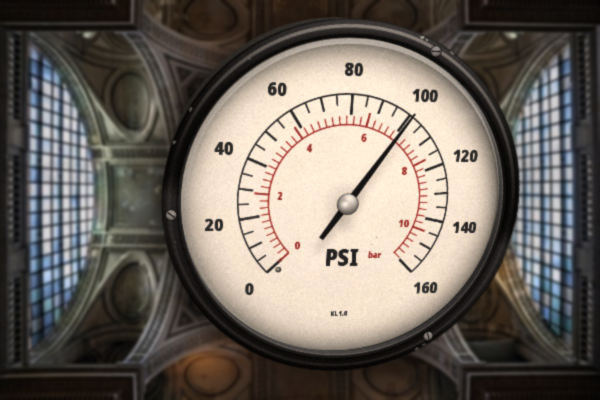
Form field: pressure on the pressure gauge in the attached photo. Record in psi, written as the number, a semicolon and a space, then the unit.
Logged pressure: 100; psi
